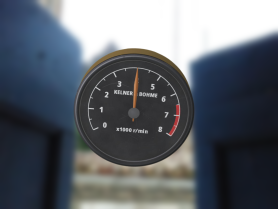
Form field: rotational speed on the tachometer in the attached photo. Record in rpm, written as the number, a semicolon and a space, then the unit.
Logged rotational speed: 4000; rpm
